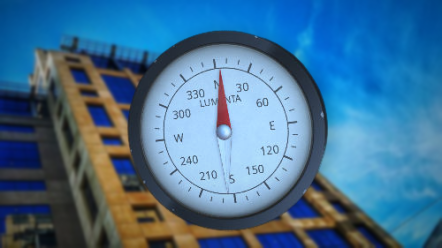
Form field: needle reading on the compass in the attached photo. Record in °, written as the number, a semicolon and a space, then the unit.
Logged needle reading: 5; °
